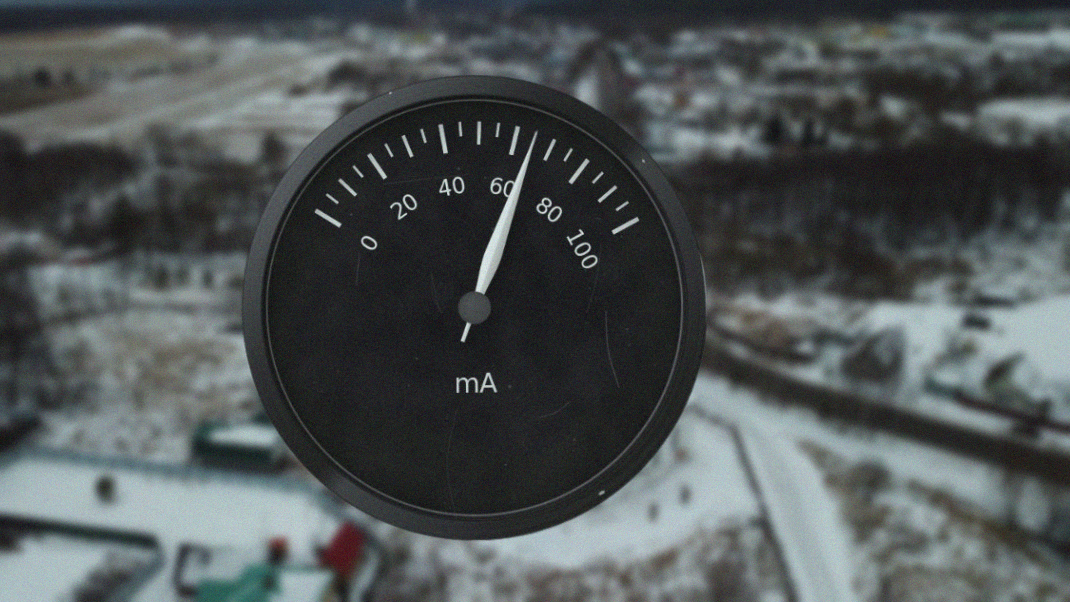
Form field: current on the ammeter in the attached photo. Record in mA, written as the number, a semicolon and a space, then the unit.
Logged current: 65; mA
